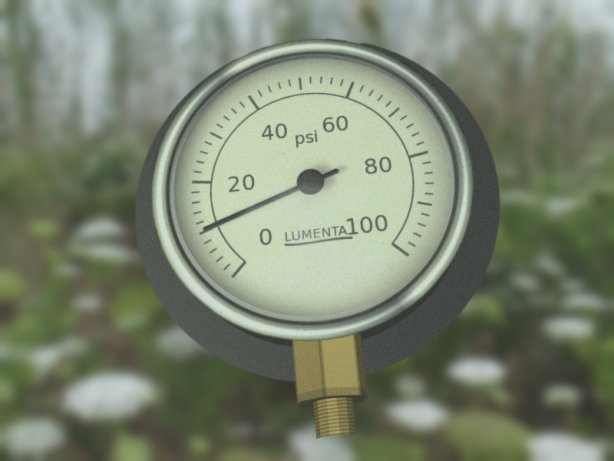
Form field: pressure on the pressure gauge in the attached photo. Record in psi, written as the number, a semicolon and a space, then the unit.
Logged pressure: 10; psi
